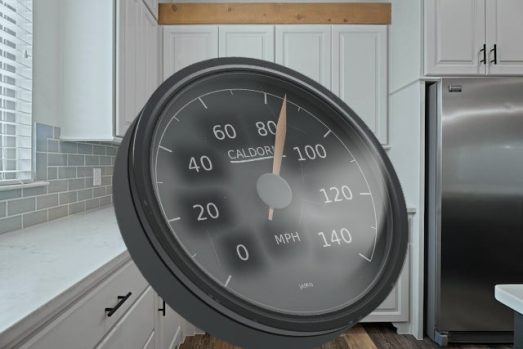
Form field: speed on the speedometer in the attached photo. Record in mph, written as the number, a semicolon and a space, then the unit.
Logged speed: 85; mph
